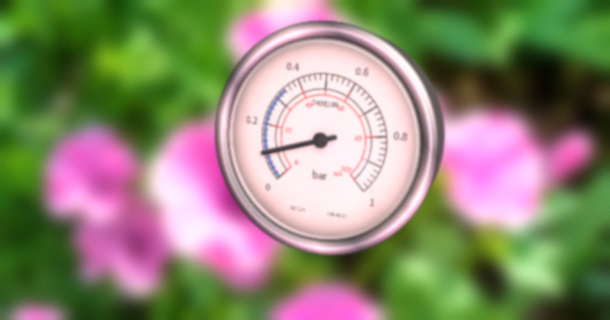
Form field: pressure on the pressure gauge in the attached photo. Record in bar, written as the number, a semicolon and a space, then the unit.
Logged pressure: 0.1; bar
